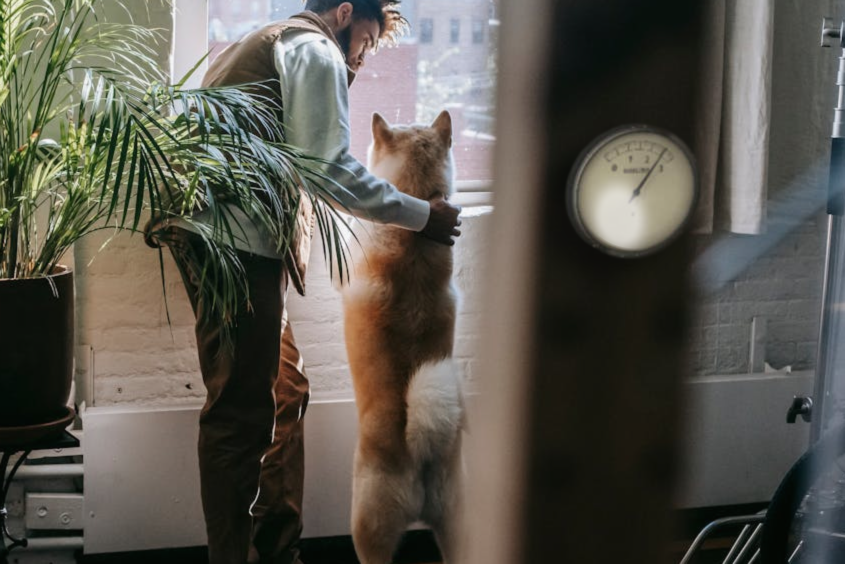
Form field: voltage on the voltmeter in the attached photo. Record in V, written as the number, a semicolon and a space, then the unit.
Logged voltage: 2.5; V
